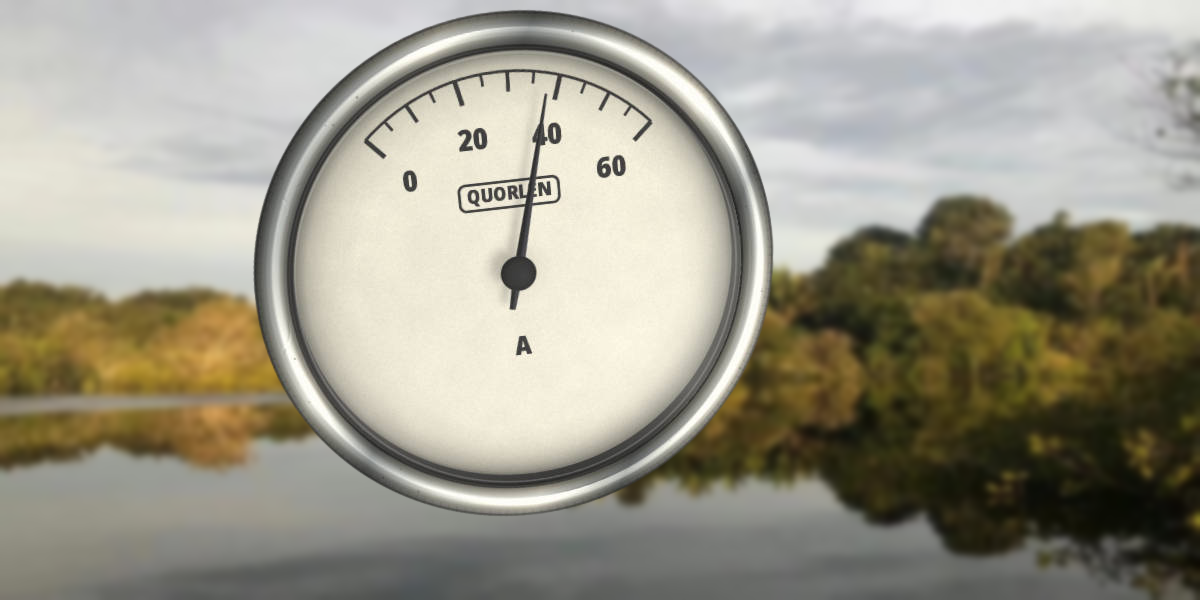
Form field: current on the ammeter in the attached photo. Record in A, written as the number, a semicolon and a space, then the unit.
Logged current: 37.5; A
